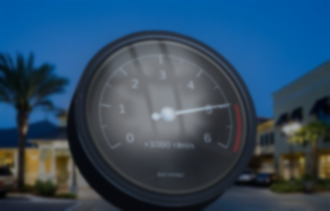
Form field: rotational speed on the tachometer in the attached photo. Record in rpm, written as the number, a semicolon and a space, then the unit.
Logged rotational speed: 5000; rpm
